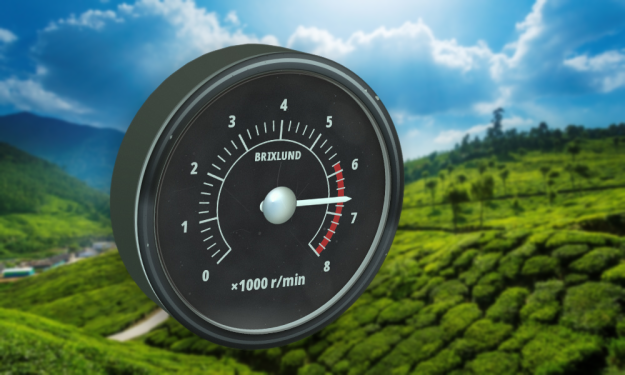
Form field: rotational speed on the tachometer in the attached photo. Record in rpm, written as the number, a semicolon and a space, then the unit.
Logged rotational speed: 6600; rpm
